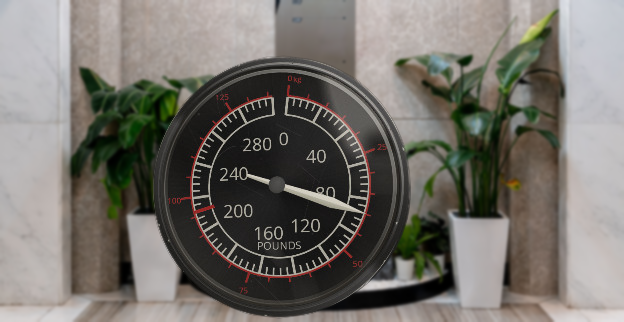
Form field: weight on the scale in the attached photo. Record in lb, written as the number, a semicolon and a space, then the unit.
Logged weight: 88; lb
